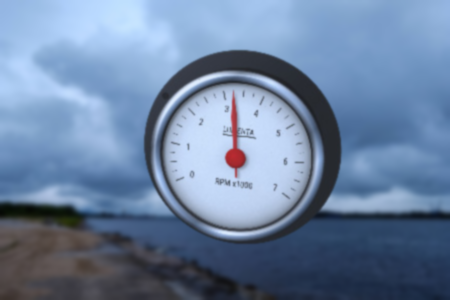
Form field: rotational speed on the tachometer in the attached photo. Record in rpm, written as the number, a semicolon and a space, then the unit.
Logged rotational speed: 3250; rpm
